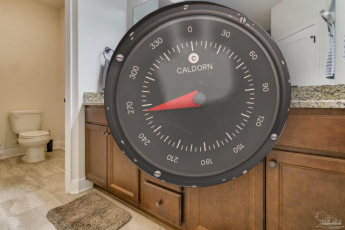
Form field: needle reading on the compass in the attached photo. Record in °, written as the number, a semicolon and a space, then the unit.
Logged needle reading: 265; °
